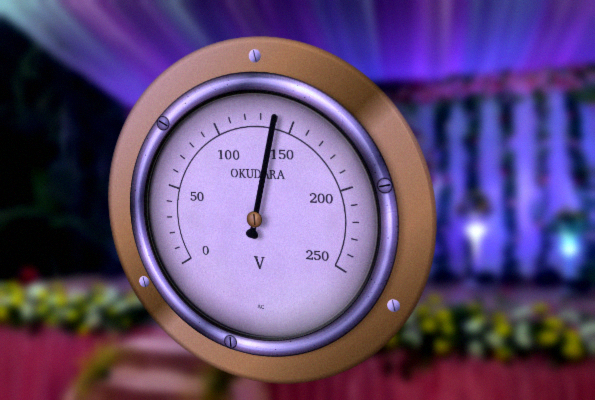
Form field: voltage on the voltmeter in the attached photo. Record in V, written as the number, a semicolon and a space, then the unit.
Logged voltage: 140; V
